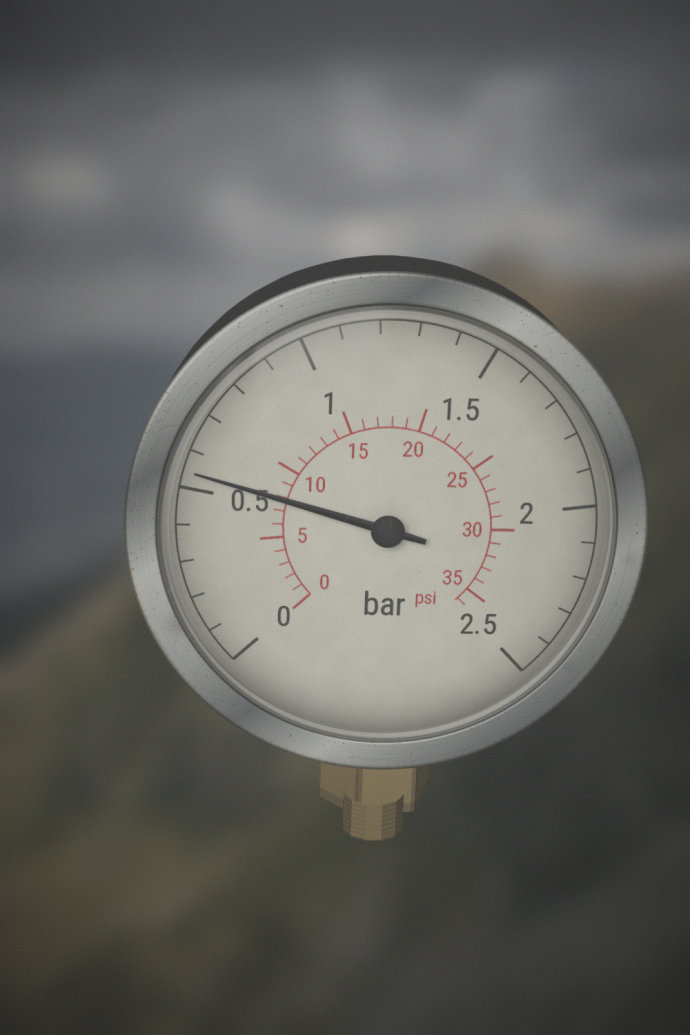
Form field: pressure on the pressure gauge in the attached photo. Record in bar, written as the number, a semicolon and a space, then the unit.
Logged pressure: 0.55; bar
